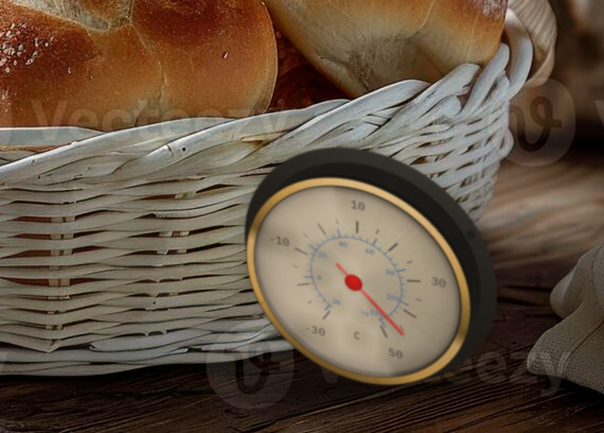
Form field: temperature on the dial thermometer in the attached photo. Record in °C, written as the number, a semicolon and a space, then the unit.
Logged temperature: 45; °C
